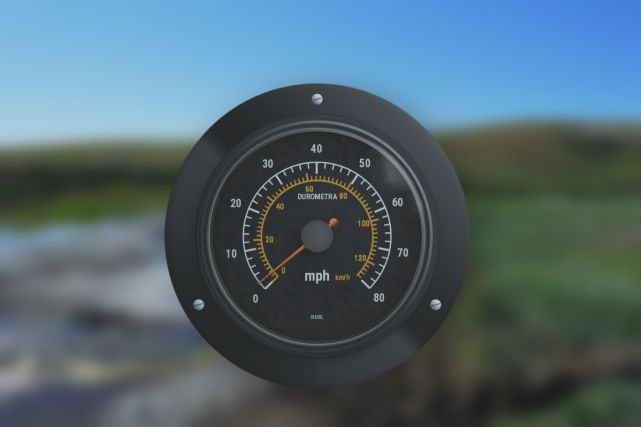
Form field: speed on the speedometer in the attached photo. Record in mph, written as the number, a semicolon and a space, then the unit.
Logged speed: 2; mph
